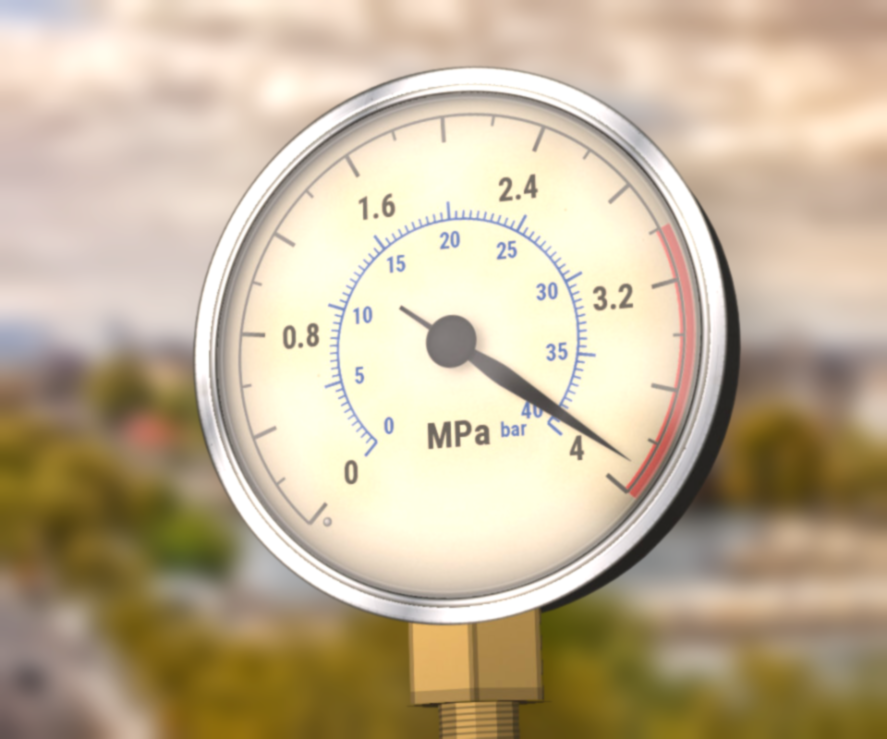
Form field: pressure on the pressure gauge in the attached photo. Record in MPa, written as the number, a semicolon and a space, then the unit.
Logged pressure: 3.9; MPa
